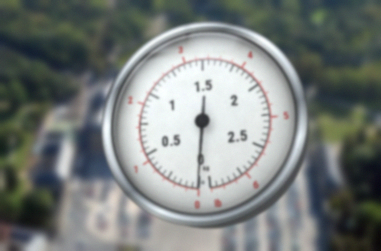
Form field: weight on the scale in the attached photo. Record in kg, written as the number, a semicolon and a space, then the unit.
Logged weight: 0; kg
